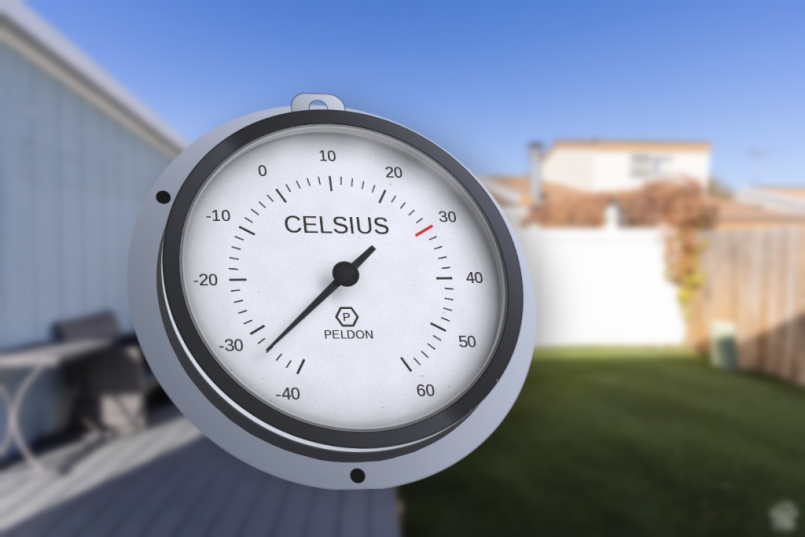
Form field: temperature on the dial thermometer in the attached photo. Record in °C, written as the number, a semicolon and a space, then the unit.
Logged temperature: -34; °C
